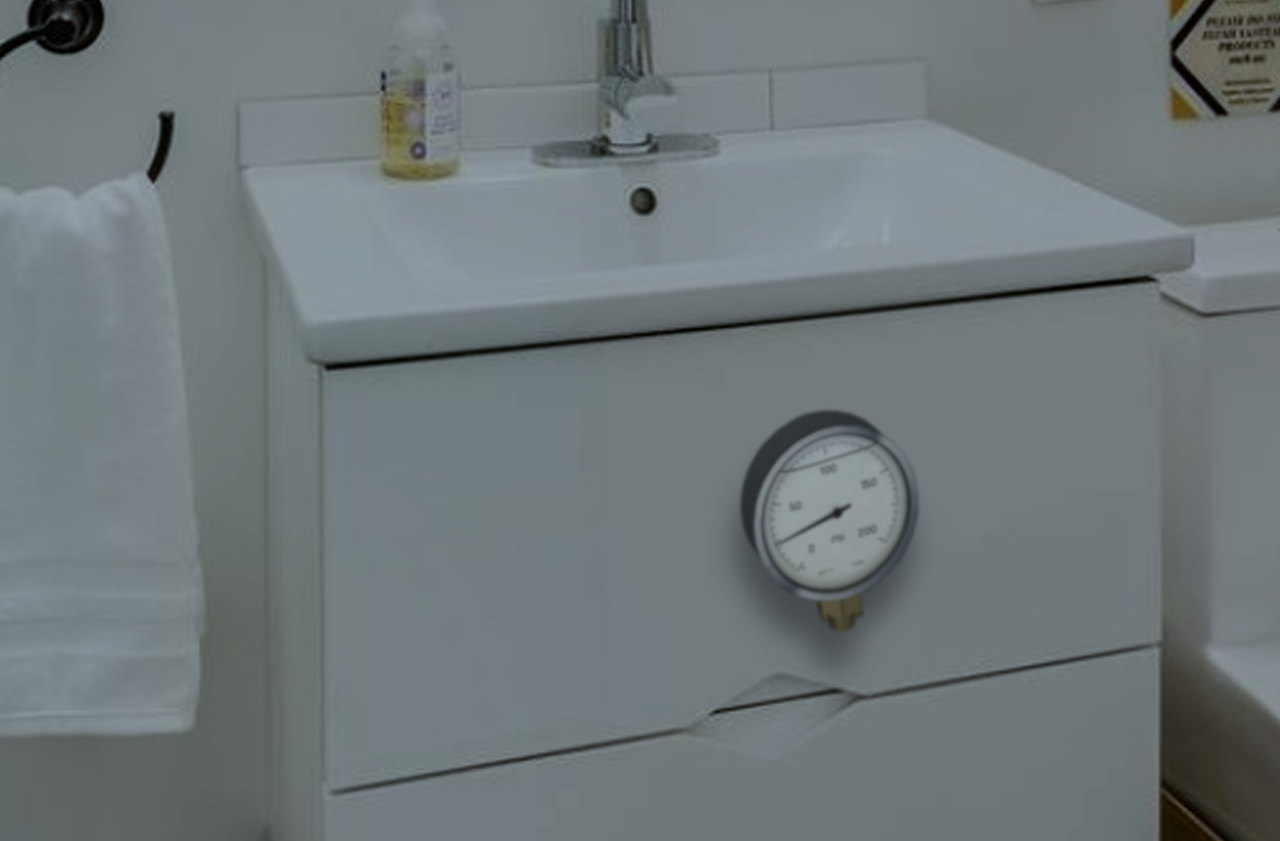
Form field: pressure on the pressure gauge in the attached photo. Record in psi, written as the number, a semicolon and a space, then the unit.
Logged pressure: 25; psi
